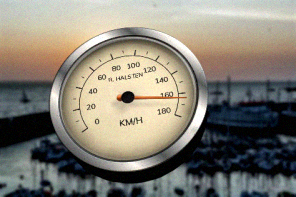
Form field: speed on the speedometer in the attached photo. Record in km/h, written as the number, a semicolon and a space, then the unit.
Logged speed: 165; km/h
